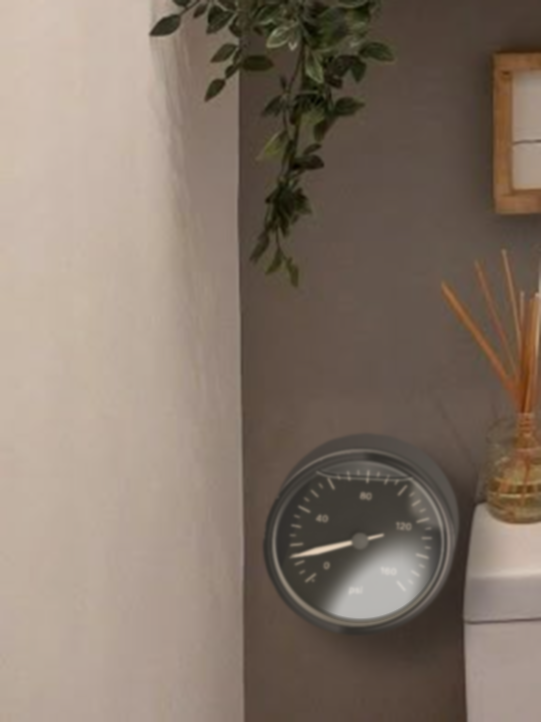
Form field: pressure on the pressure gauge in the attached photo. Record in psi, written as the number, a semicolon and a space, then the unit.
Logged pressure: 15; psi
